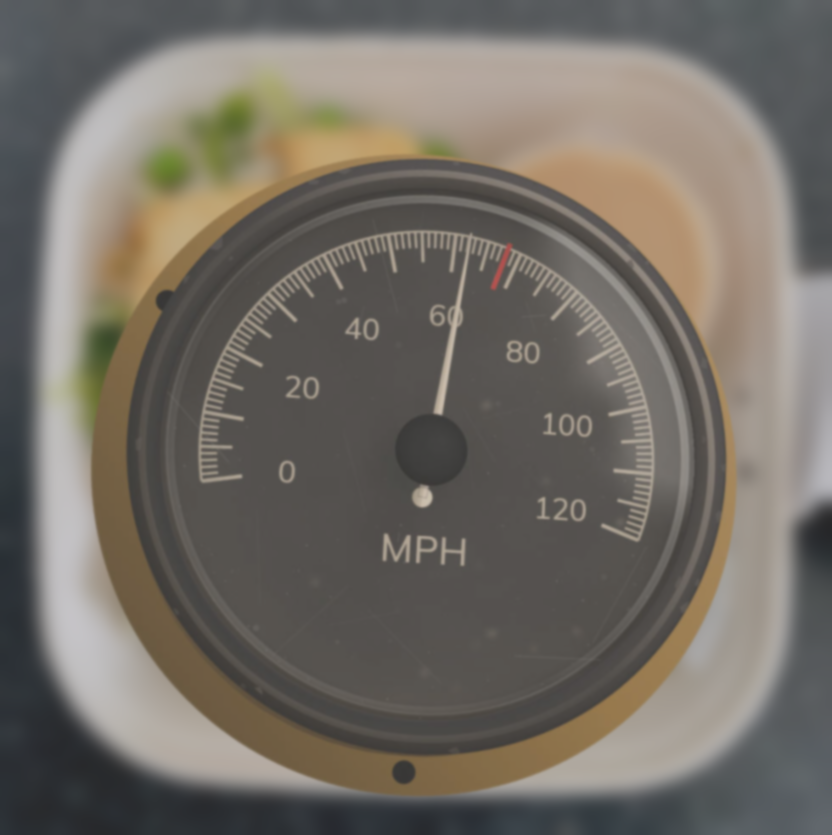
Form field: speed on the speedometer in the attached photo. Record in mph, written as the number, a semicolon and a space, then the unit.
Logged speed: 62; mph
